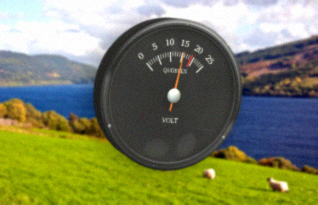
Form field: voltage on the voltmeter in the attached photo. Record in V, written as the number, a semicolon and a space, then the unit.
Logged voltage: 15; V
